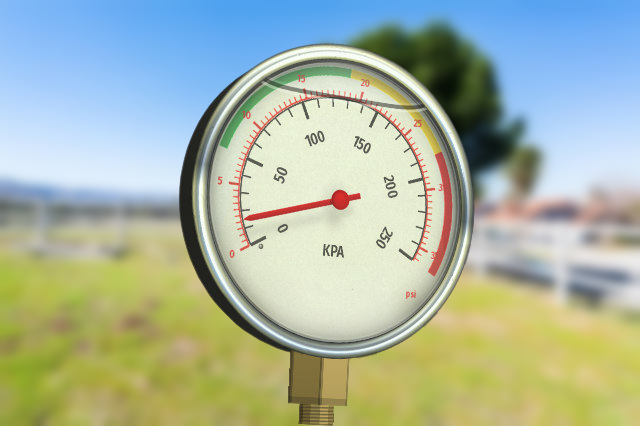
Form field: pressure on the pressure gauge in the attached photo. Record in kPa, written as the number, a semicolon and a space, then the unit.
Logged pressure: 15; kPa
